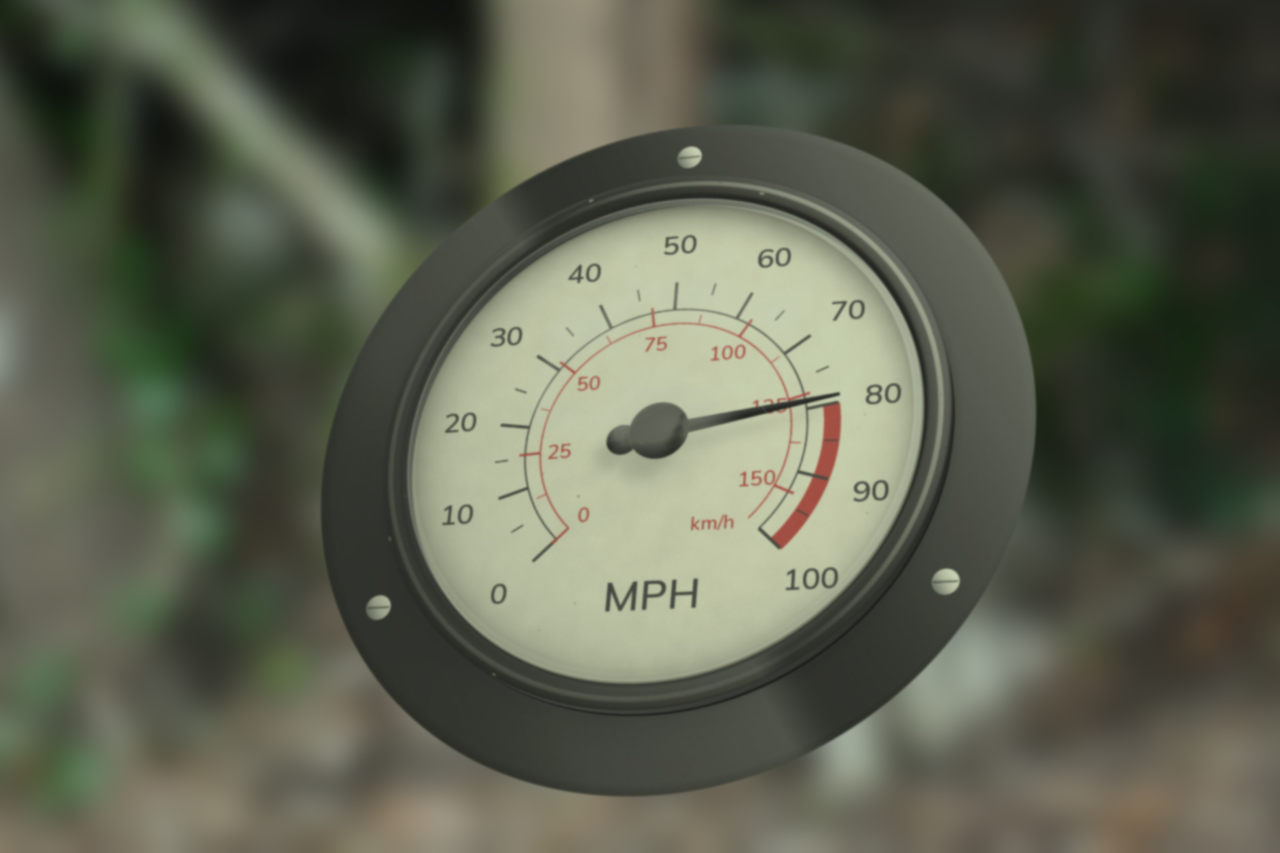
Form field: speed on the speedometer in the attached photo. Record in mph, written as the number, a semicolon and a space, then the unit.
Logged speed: 80; mph
